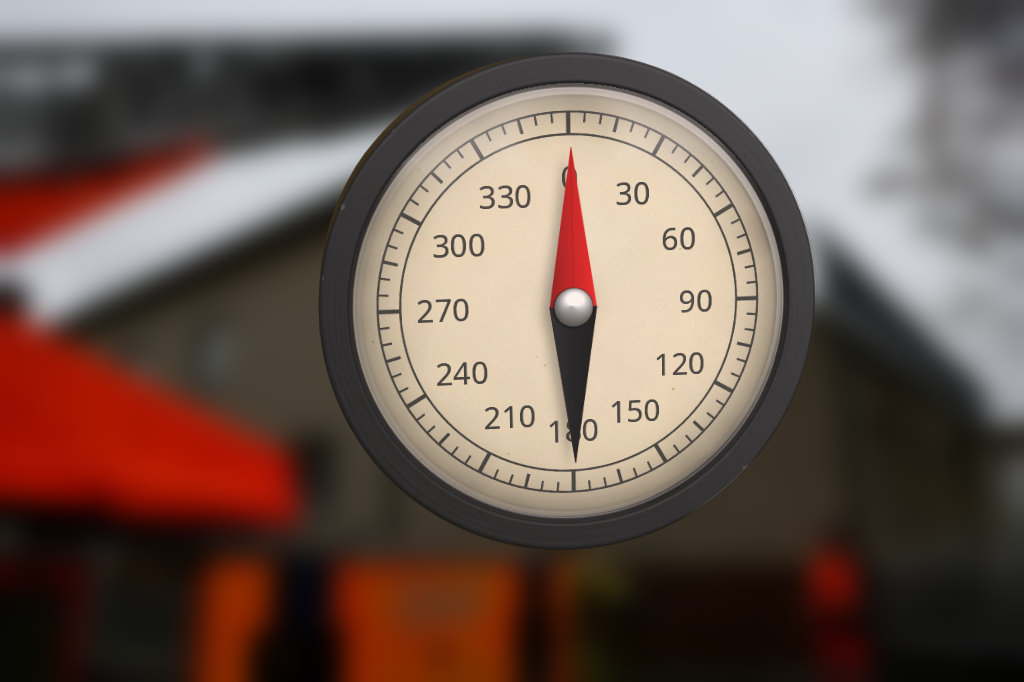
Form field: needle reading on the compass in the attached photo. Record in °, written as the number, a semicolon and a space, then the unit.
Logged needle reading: 0; °
